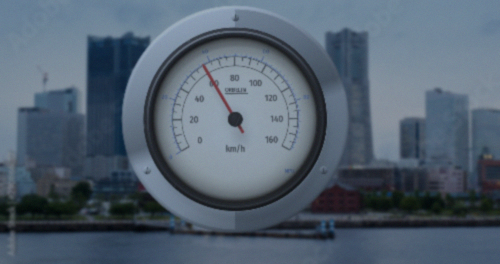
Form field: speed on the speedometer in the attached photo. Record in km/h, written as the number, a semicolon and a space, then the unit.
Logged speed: 60; km/h
